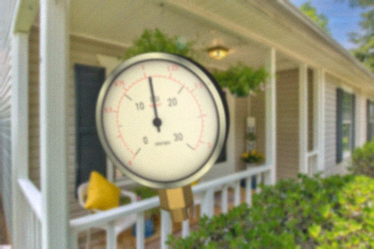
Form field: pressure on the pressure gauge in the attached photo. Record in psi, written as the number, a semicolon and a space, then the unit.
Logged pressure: 15; psi
